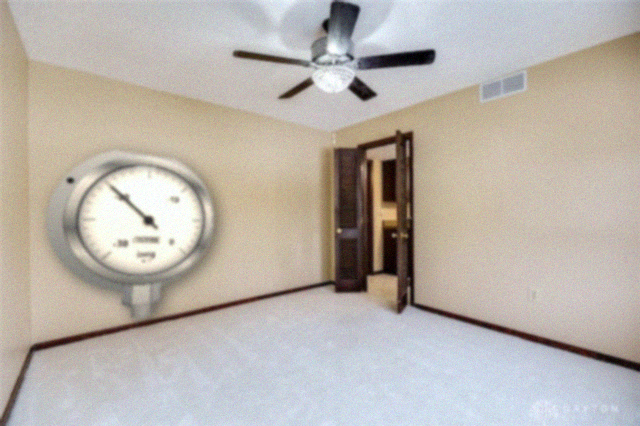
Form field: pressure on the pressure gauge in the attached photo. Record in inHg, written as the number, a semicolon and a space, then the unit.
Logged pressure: -20; inHg
